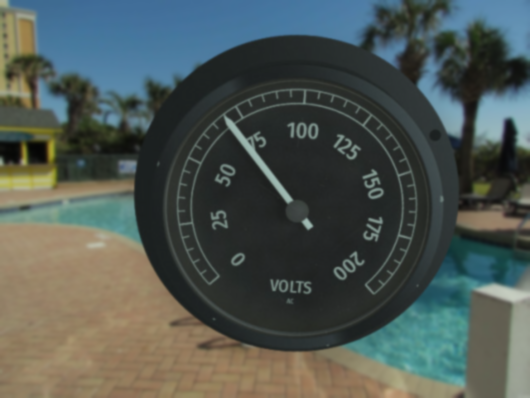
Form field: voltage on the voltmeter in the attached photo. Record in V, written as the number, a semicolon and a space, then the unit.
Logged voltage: 70; V
